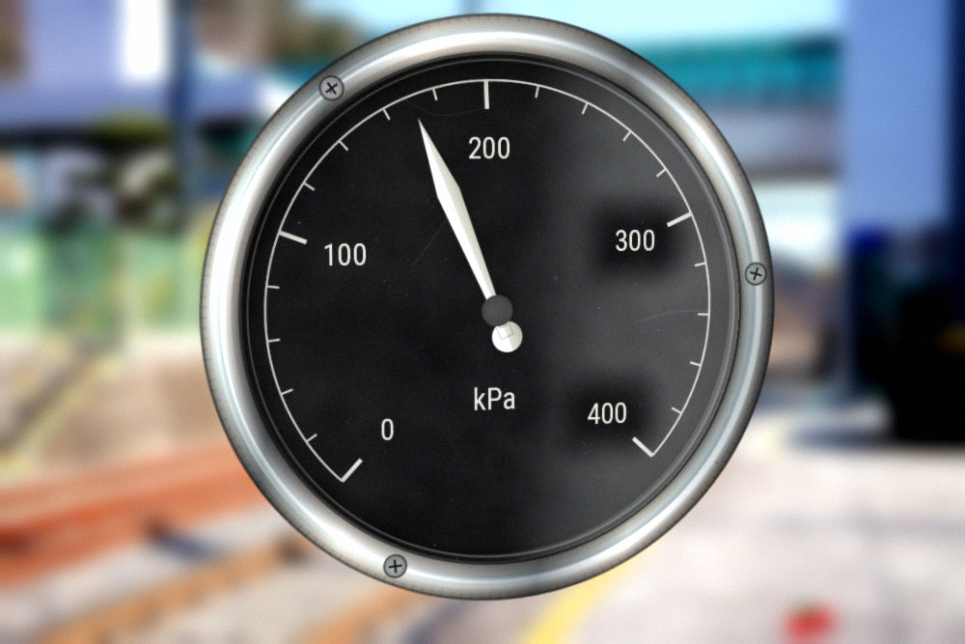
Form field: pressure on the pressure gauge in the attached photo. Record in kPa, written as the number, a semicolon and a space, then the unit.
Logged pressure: 170; kPa
